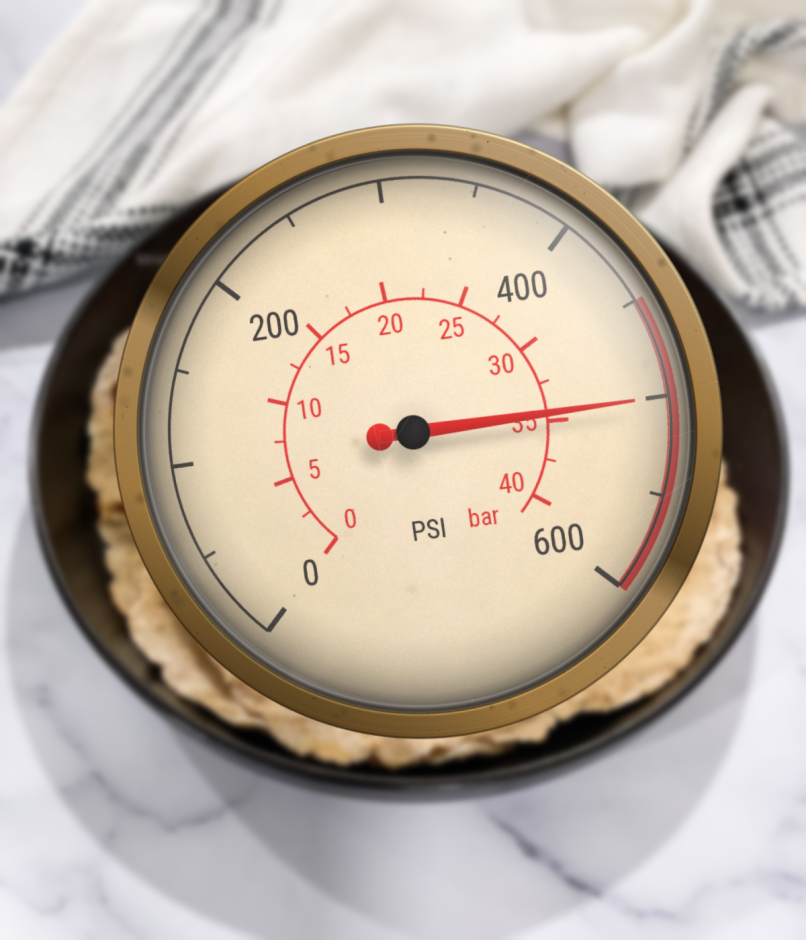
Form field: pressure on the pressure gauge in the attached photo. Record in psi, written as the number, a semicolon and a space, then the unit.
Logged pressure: 500; psi
